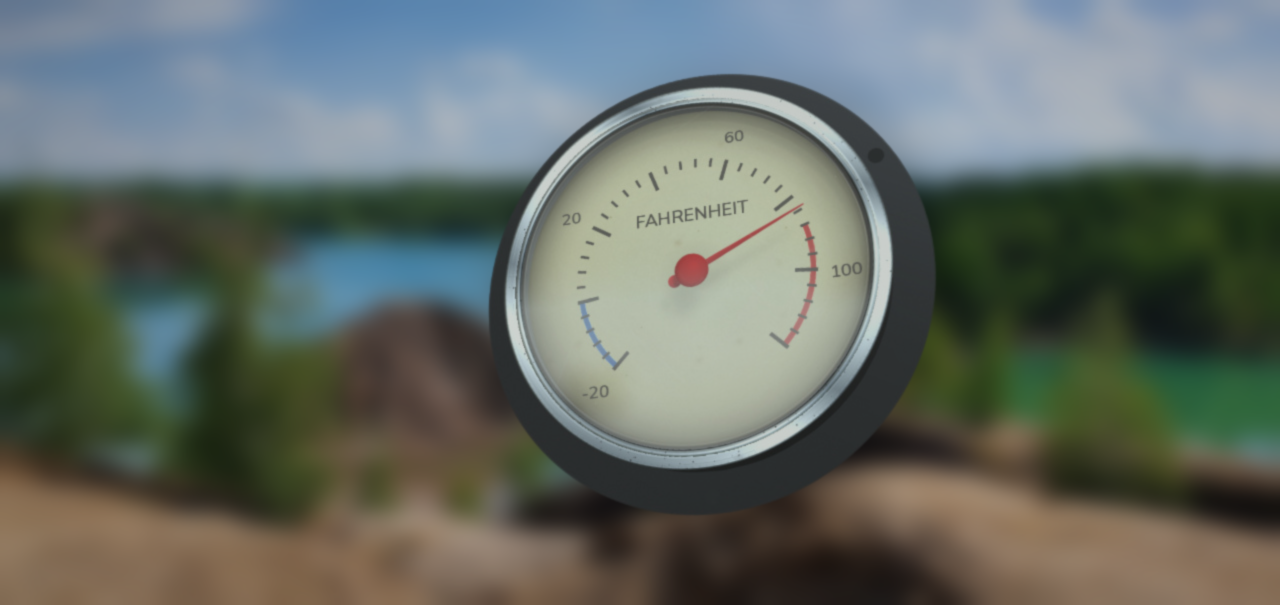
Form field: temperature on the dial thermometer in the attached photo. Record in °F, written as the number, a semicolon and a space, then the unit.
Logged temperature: 84; °F
